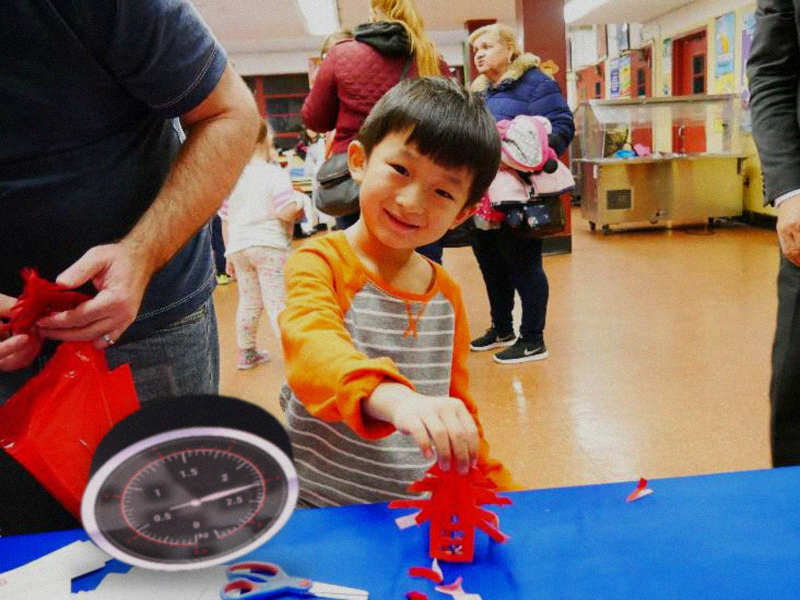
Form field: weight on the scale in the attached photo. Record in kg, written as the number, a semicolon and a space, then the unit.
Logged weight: 2.25; kg
